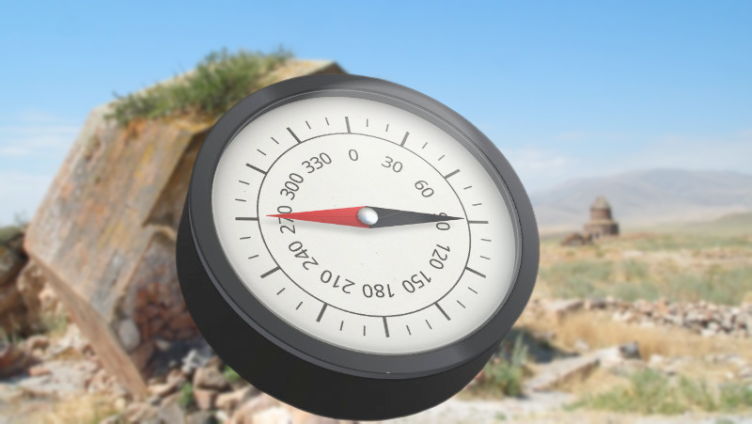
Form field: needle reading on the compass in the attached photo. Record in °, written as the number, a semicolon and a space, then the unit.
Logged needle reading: 270; °
